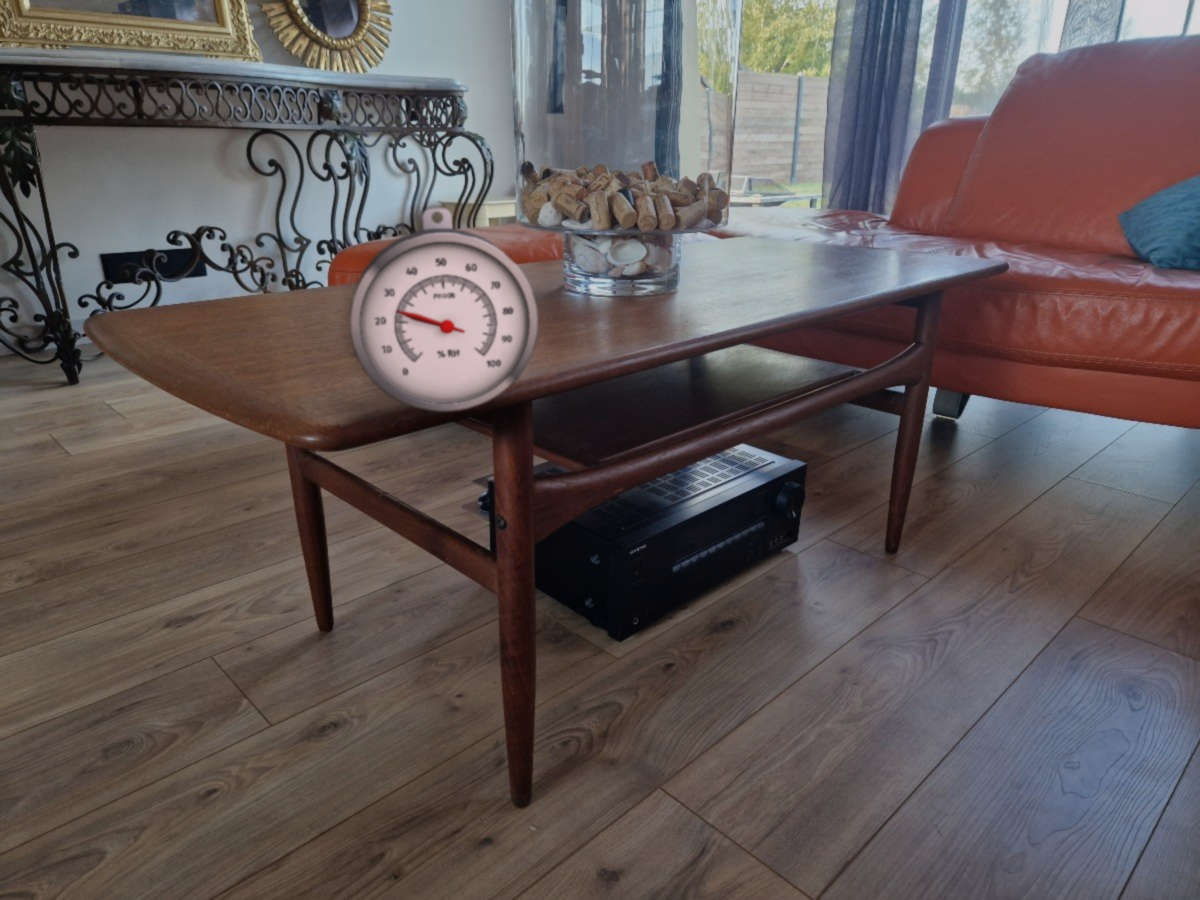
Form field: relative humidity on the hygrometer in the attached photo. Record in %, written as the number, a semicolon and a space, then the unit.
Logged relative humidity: 25; %
